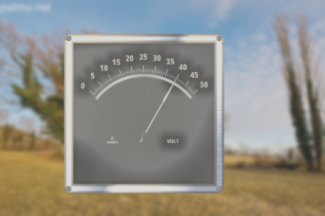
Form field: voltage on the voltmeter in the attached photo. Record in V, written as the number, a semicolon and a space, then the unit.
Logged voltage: 40; V
